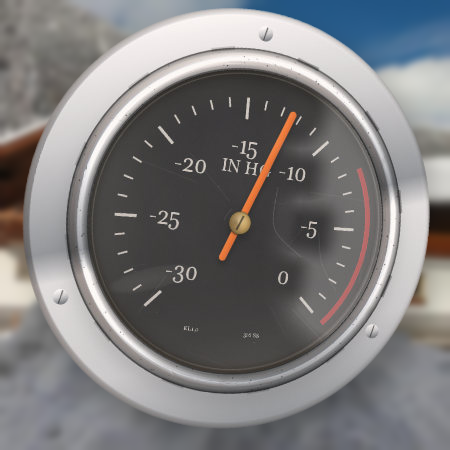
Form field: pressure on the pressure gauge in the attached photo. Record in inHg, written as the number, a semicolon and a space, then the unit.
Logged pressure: -12.5; inHg
